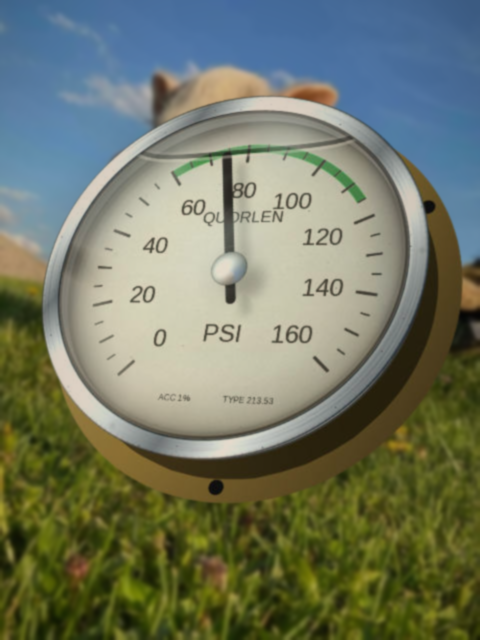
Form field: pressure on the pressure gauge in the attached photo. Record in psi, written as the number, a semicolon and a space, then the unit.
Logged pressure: 75; psi
